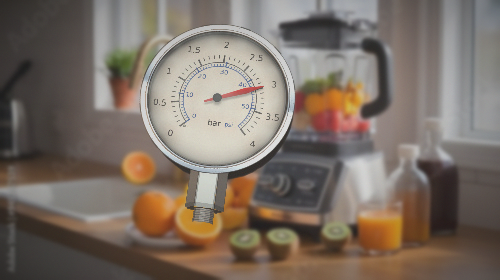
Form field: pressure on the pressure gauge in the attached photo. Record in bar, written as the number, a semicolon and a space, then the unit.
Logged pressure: 3; bar
